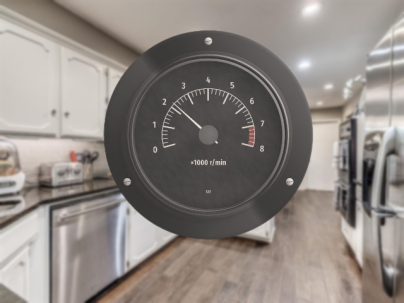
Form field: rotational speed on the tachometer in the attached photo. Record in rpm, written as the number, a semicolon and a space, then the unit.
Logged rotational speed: 2200; rpm
